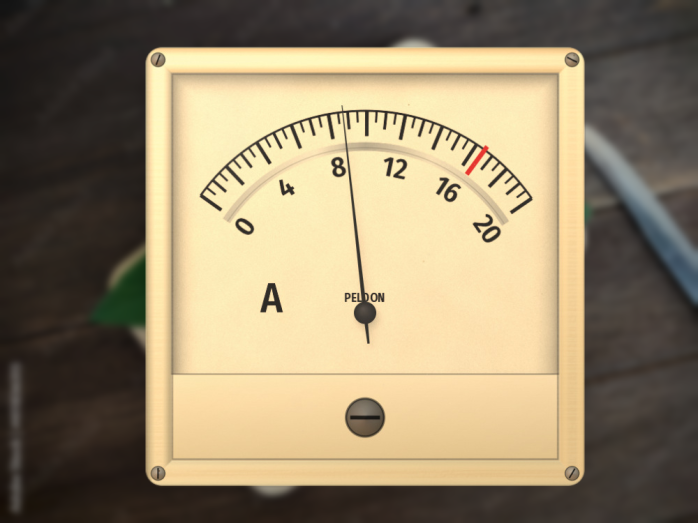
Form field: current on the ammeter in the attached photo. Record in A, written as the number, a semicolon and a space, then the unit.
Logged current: 8.75; A
